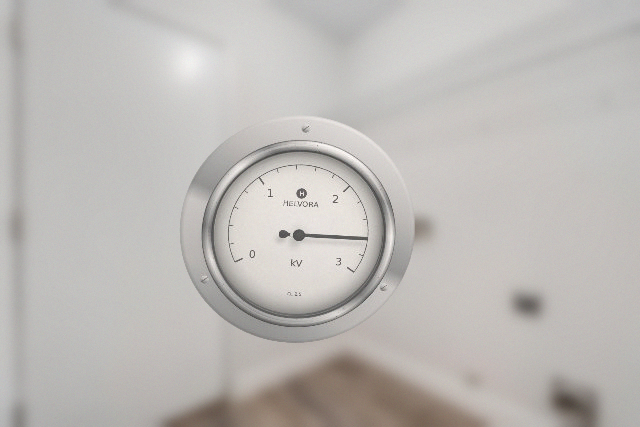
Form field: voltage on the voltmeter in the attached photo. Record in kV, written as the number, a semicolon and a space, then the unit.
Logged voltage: 2.6; kV
